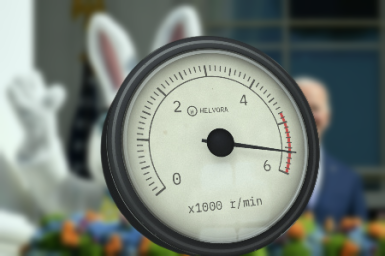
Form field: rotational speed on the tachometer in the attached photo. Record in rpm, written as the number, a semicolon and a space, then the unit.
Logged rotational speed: 5600; rpm
